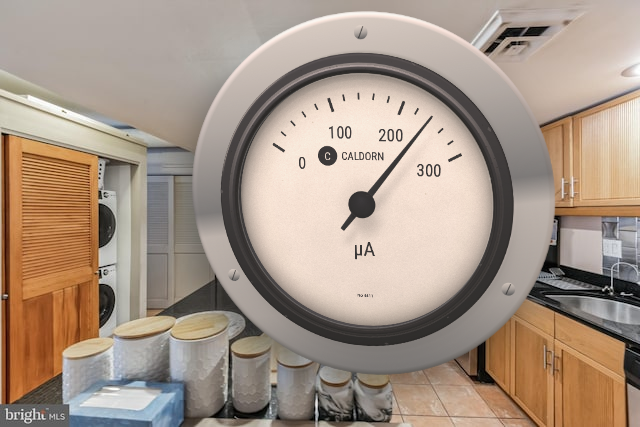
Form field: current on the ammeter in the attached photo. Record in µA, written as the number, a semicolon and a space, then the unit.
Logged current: 240; µA
